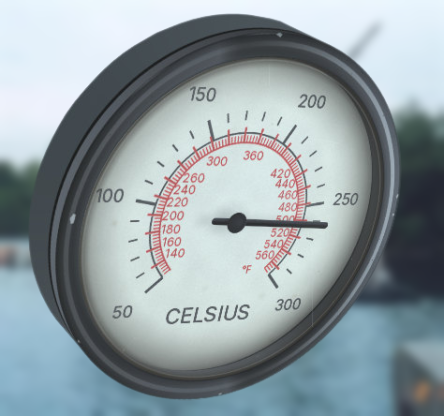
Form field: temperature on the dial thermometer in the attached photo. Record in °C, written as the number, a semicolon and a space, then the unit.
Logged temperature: 260; °C
